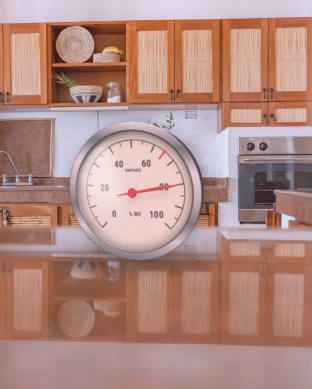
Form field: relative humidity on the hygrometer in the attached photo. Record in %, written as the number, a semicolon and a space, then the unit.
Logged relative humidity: 80; %
